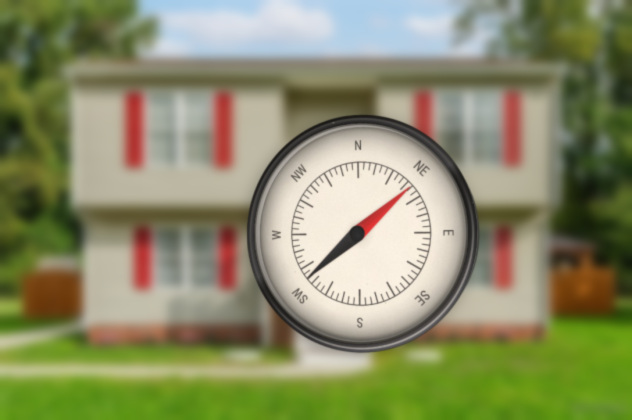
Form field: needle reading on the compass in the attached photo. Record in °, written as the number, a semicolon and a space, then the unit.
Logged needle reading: 50; °
